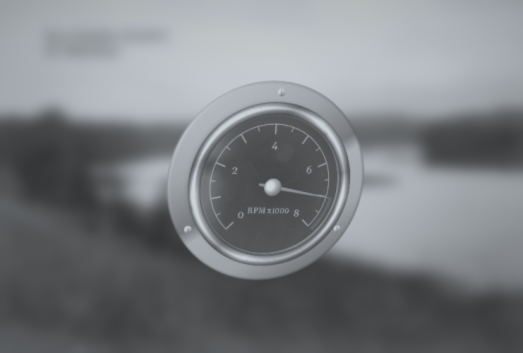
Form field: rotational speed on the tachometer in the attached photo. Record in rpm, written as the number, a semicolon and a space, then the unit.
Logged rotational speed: 7000; rpm
